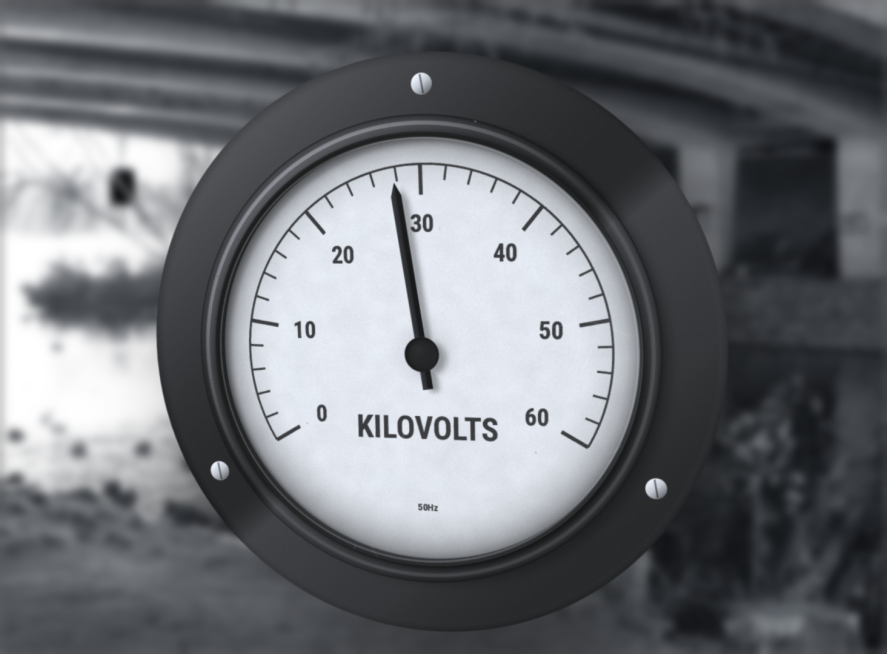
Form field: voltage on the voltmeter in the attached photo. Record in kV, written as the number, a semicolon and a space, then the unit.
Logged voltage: 28; kV
